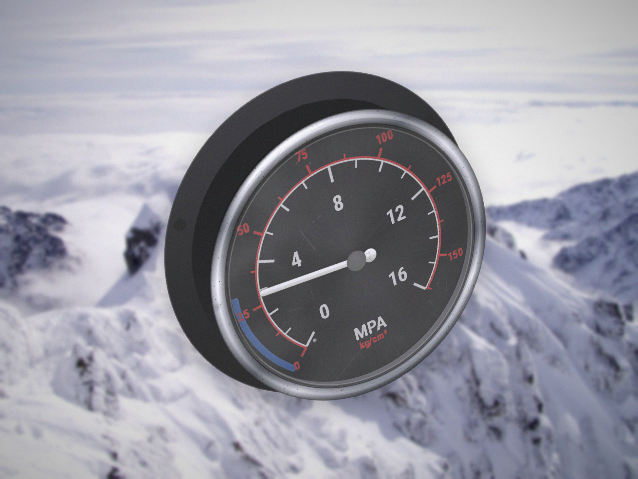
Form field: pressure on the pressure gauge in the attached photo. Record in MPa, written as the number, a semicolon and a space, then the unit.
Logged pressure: 3; MPa
